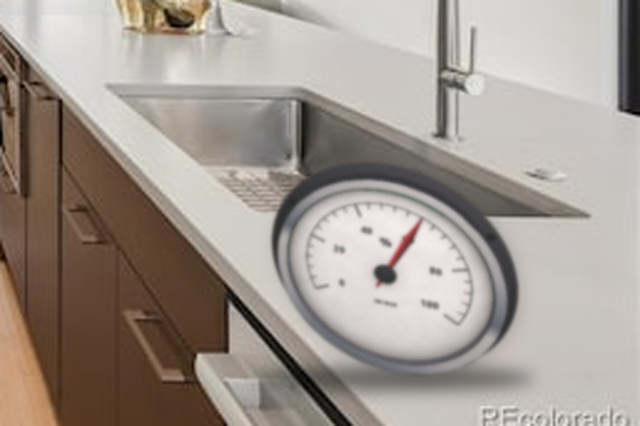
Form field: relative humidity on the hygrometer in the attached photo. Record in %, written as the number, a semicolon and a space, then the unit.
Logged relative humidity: 60; %
